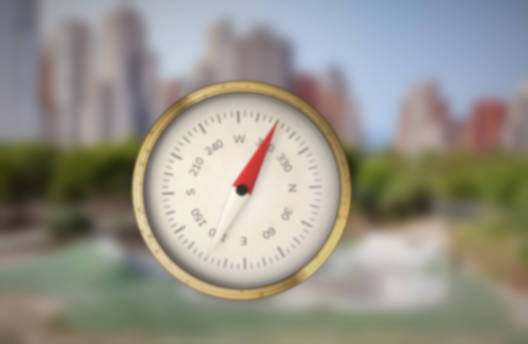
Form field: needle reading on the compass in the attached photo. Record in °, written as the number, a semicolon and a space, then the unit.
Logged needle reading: 300; °
